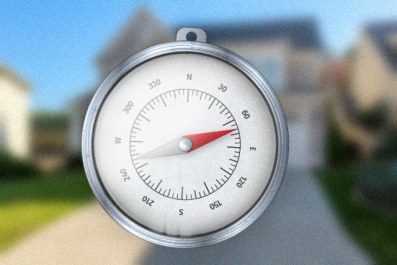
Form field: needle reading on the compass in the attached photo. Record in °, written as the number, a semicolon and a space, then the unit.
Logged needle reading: 70; °
